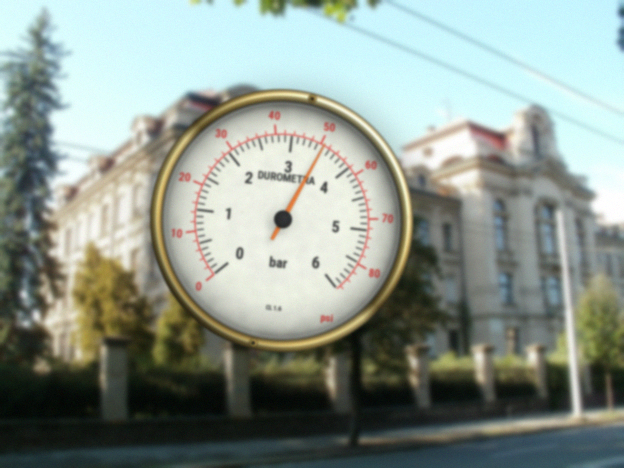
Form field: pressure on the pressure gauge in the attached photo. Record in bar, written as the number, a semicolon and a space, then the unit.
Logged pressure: 3.5; bar
